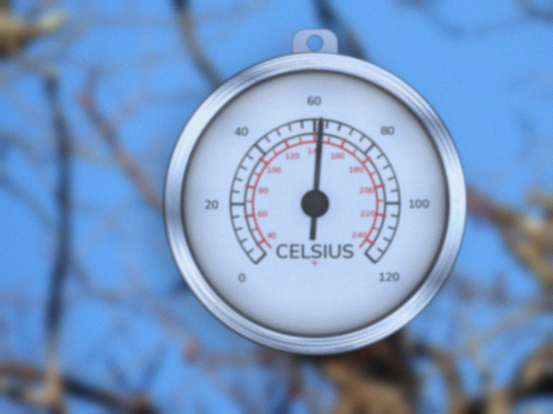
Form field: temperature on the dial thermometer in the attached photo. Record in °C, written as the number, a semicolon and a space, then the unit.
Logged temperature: 62; °C
